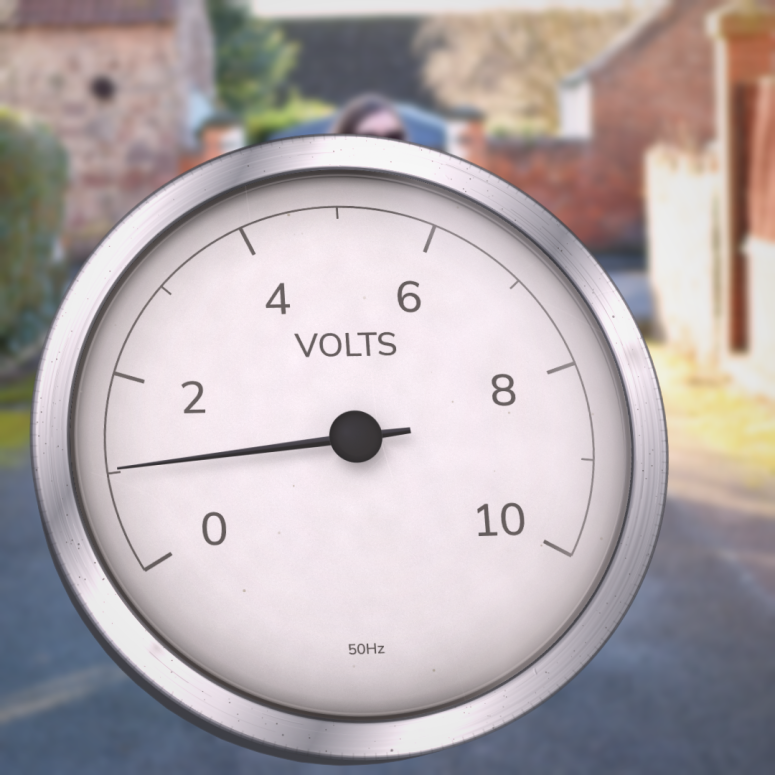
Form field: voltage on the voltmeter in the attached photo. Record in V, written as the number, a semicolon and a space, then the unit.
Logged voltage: 1; V
